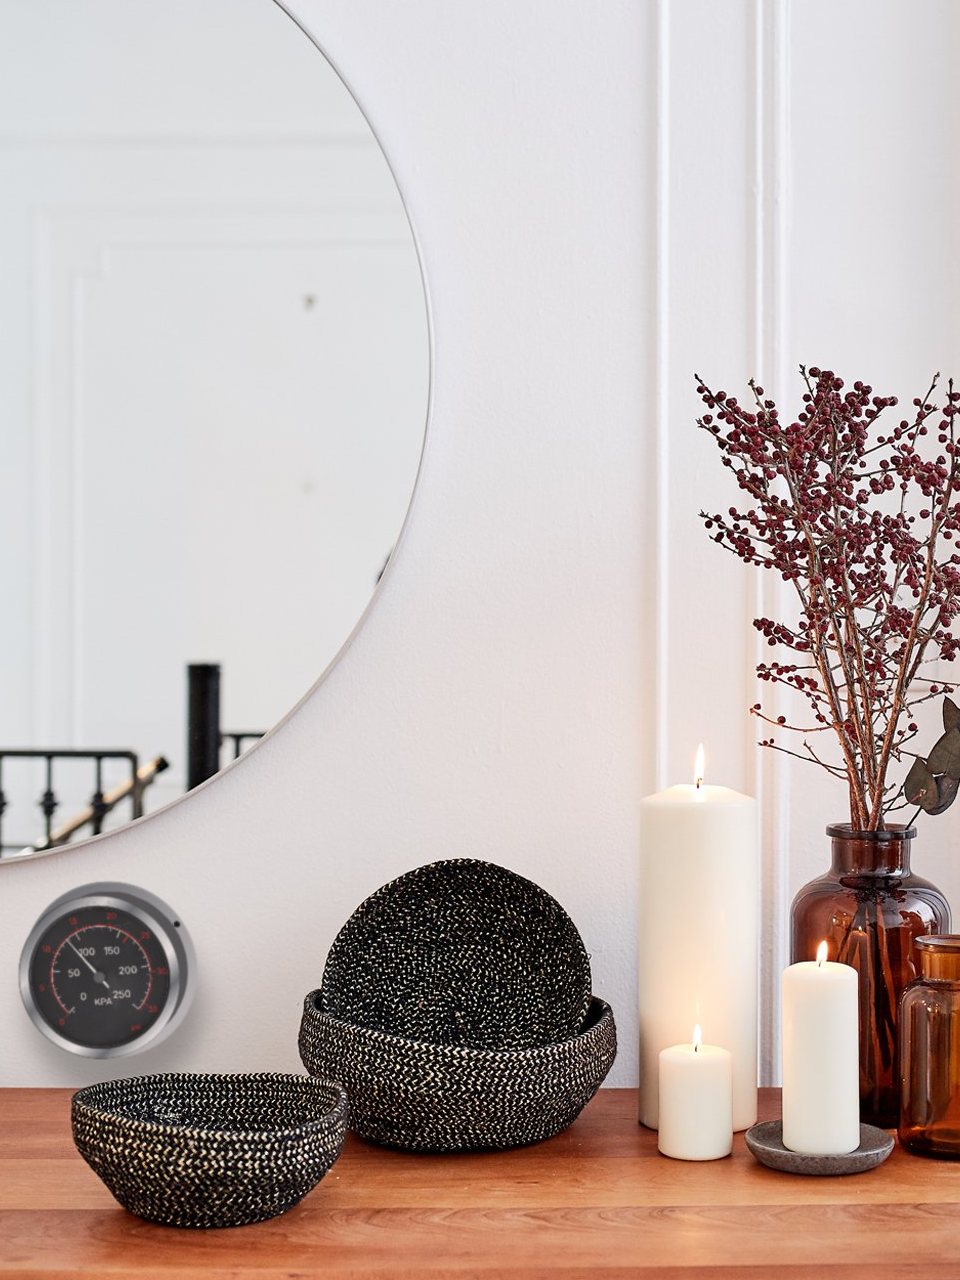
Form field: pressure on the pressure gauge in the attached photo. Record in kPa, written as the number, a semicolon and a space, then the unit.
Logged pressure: 90; kPa
